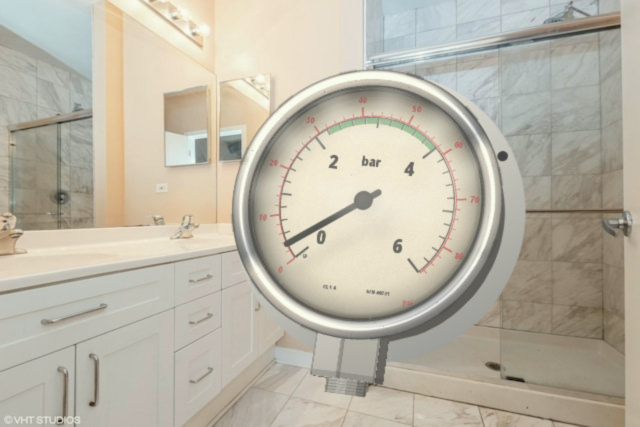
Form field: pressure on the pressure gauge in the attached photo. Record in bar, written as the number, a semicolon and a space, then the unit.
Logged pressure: 0.2; bar
